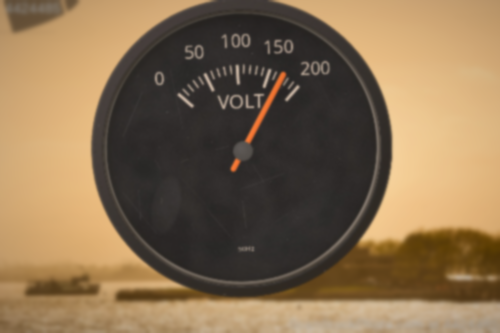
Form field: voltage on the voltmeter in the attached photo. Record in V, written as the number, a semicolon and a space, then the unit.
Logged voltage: 170; V
